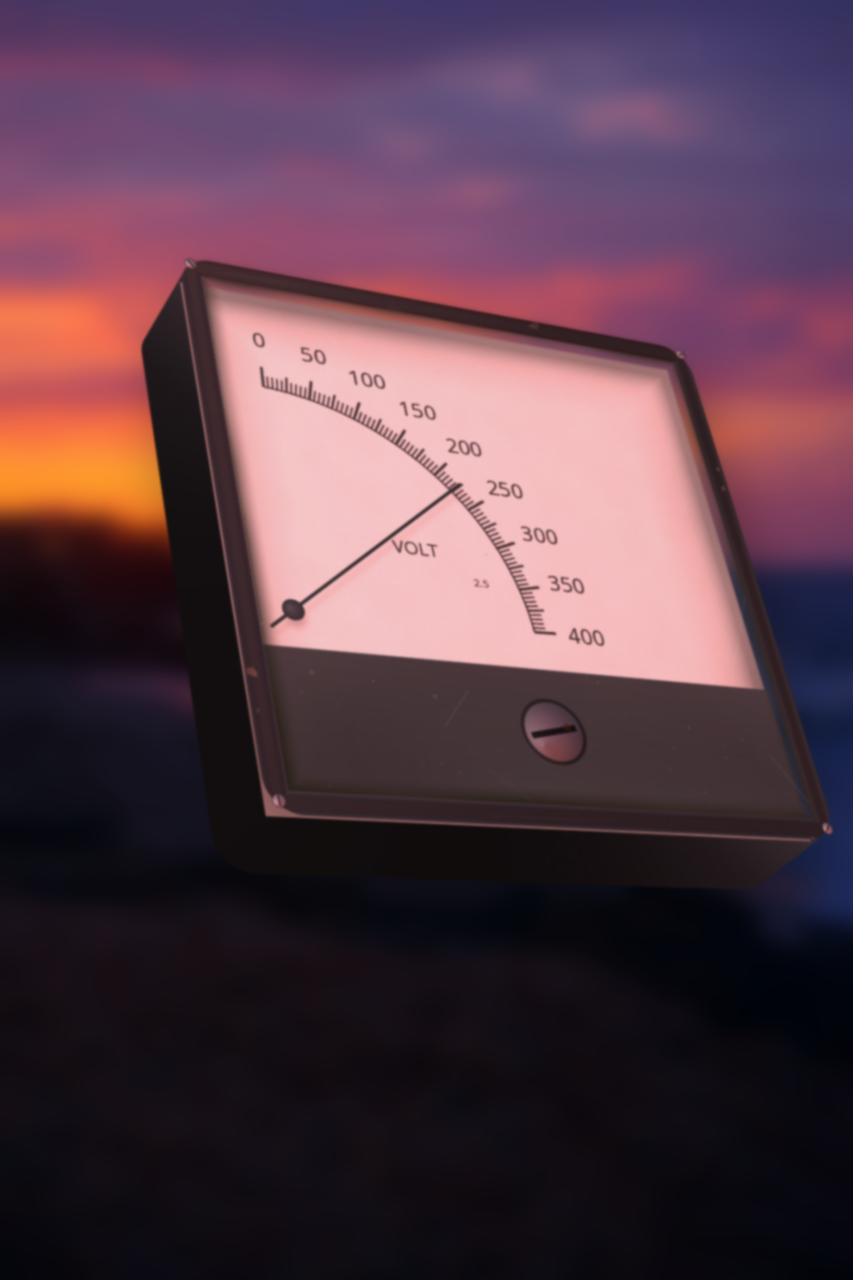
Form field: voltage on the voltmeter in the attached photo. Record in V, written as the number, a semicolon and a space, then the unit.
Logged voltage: 225; V
